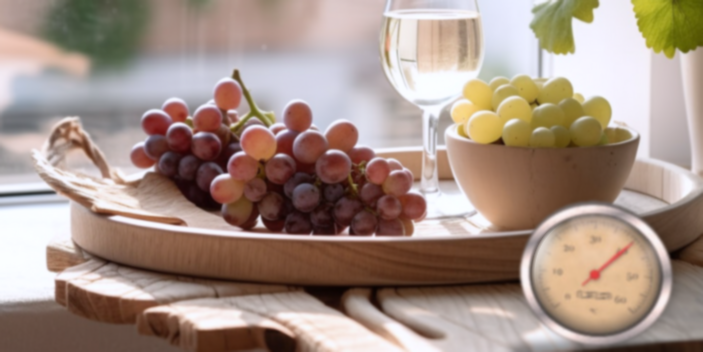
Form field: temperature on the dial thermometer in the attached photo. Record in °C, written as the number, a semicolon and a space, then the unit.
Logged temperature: 40; °C
